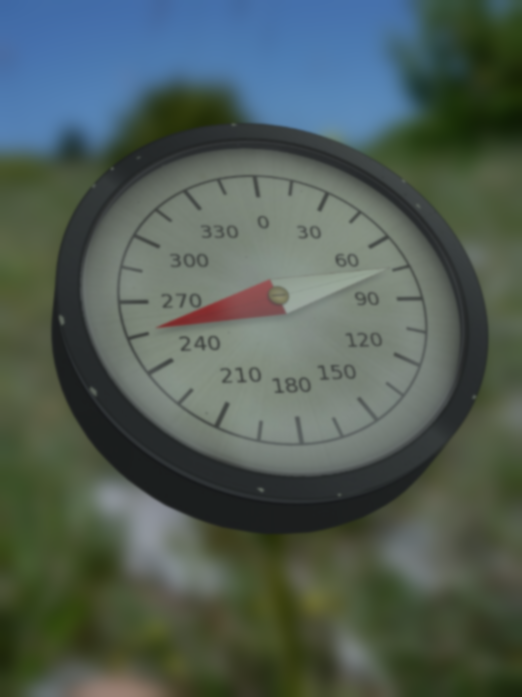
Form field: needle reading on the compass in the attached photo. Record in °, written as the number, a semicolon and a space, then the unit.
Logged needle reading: 255; °
